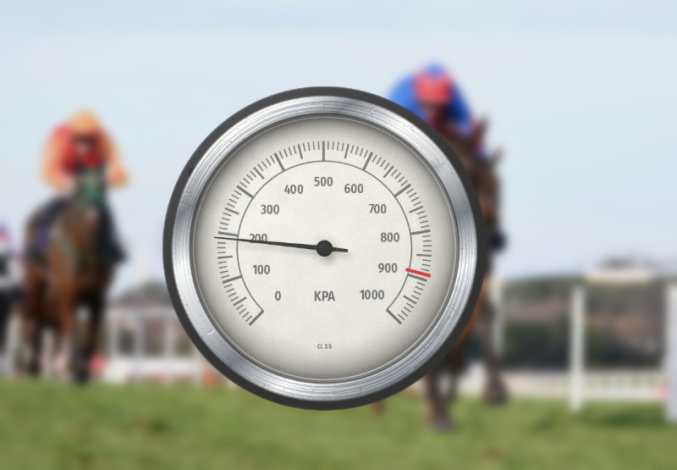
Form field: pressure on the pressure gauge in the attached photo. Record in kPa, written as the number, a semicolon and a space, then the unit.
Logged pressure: 190; kPa
